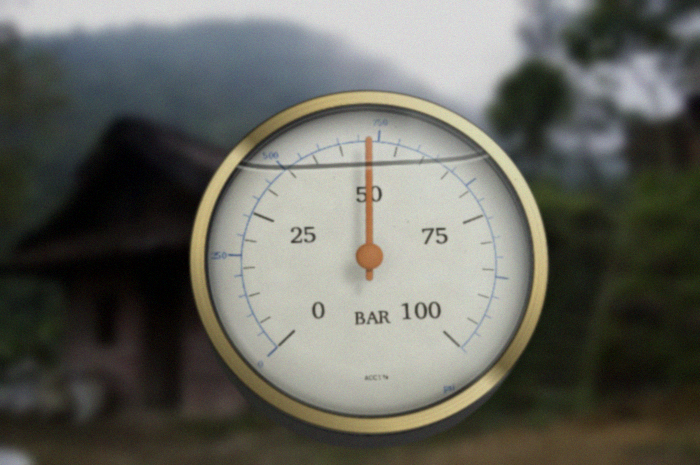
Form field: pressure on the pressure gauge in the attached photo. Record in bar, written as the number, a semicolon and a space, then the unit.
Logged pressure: 50; bar
